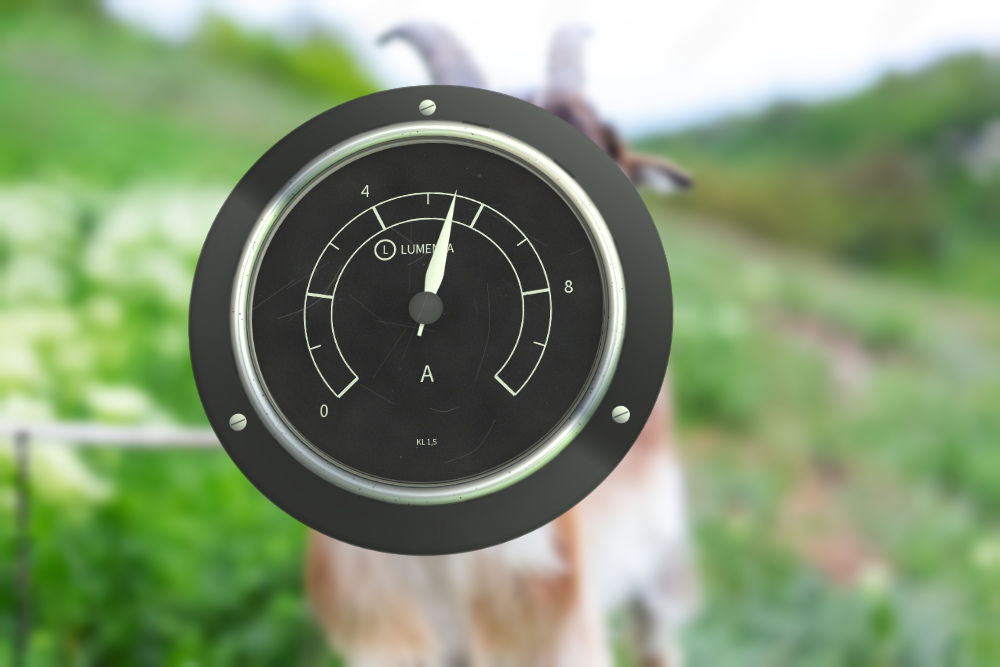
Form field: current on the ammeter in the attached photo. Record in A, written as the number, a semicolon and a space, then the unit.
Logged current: 5.5; A
